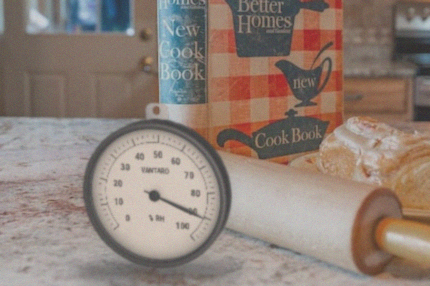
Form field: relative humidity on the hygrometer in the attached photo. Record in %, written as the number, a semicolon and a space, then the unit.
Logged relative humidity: 90; %
